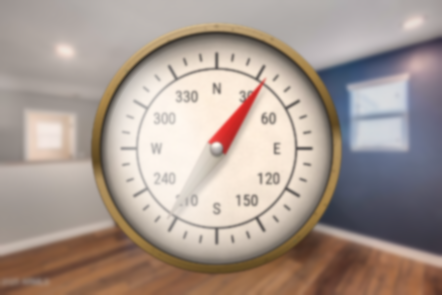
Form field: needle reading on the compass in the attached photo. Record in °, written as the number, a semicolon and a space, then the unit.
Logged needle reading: 35; °
